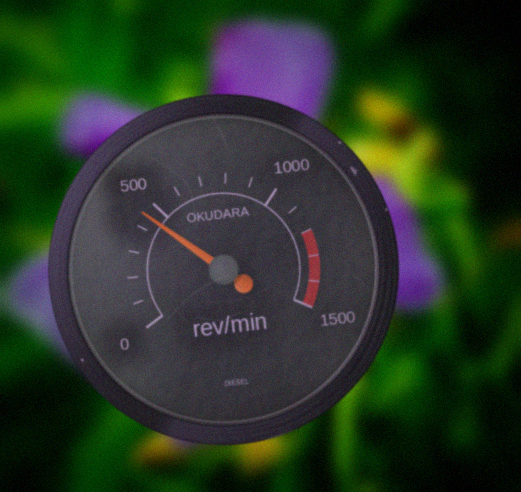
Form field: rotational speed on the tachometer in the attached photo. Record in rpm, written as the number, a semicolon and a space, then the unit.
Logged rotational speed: 450; rpm
